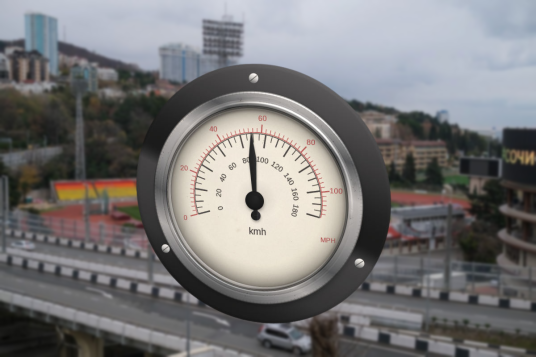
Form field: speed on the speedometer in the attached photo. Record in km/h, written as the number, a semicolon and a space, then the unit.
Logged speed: 90; km/h
